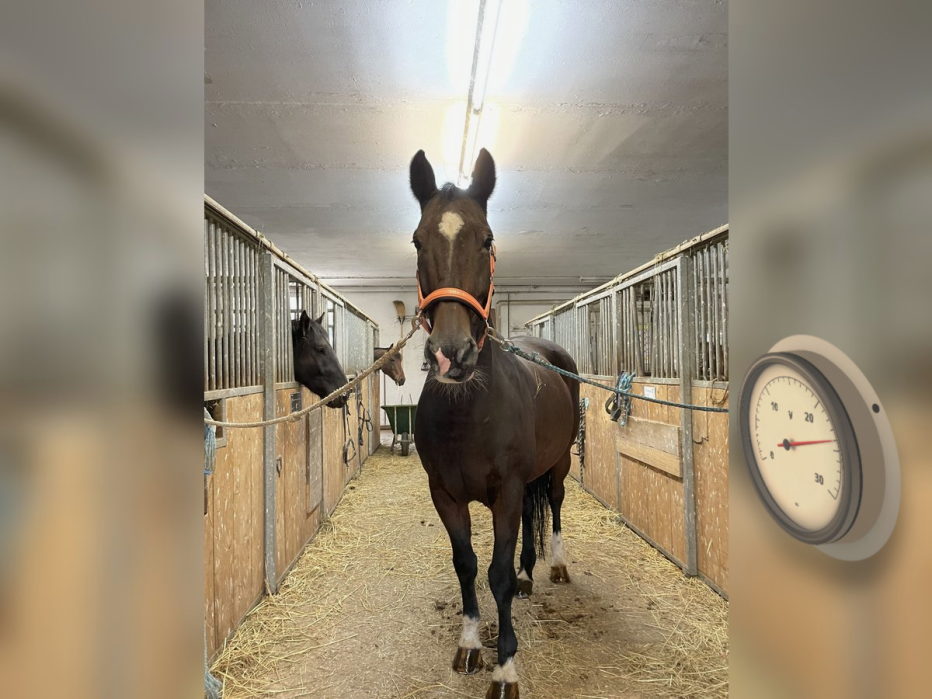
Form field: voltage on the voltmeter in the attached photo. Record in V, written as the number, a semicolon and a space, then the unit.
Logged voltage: 24; V
